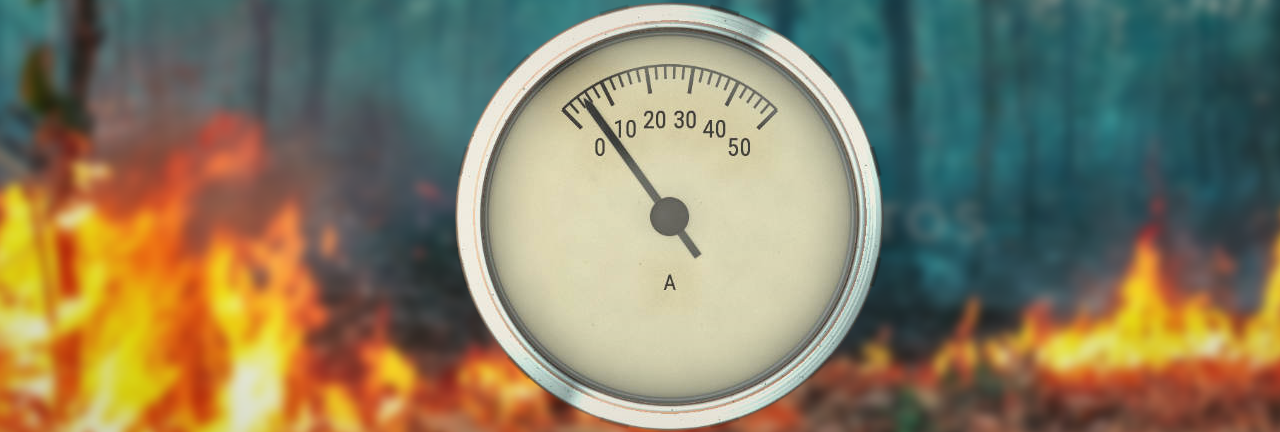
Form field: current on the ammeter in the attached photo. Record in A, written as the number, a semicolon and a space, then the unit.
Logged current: 5; A
